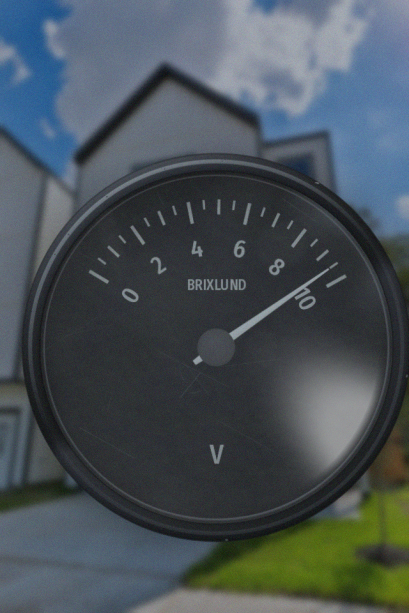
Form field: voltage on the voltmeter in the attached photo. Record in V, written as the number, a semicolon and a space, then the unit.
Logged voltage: 9.5; V
